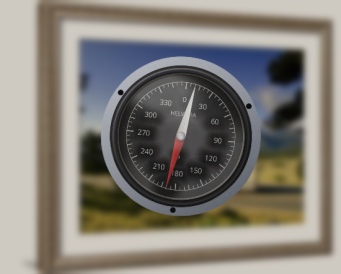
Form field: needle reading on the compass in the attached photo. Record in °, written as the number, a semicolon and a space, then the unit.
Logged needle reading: 190; °
